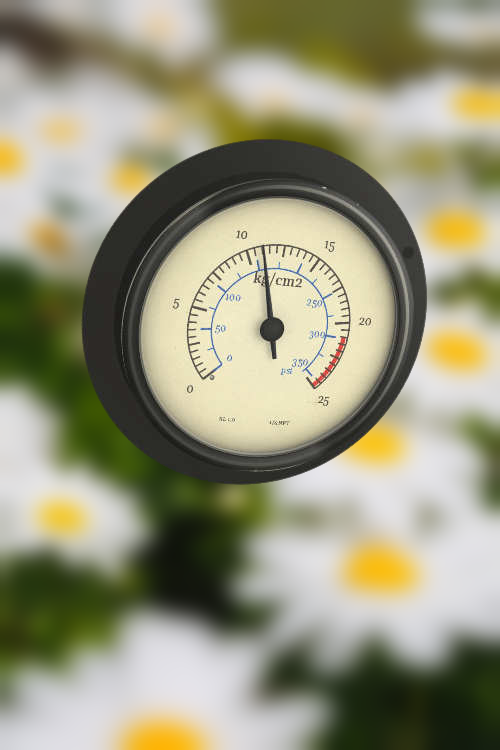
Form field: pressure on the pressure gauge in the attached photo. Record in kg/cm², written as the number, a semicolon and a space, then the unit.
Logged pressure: 11; kg/cm²
